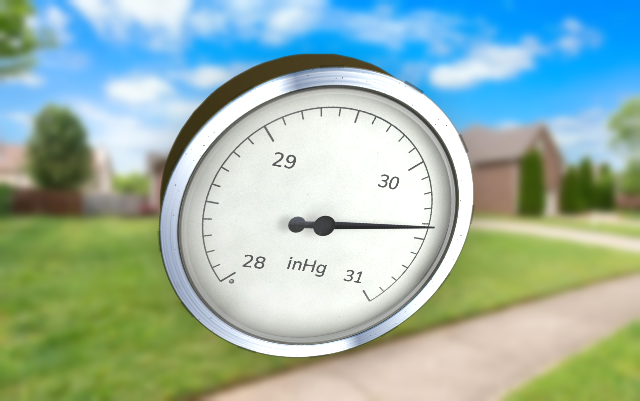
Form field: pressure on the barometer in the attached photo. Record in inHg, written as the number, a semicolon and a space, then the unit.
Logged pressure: 30.4; inHg
